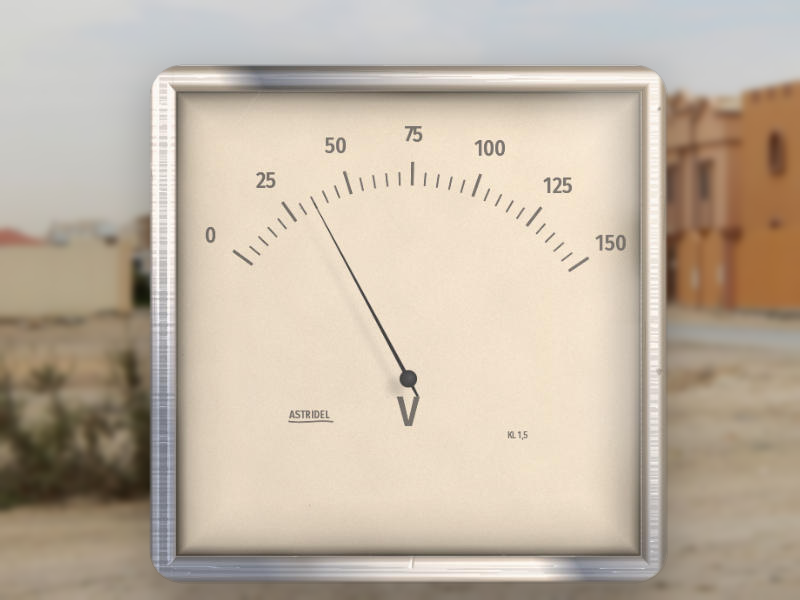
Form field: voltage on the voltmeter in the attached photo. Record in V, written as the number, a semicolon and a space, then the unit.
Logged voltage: 35; V
